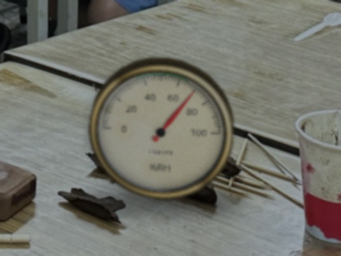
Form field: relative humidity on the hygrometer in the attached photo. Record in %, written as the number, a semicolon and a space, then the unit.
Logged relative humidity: 70; %
